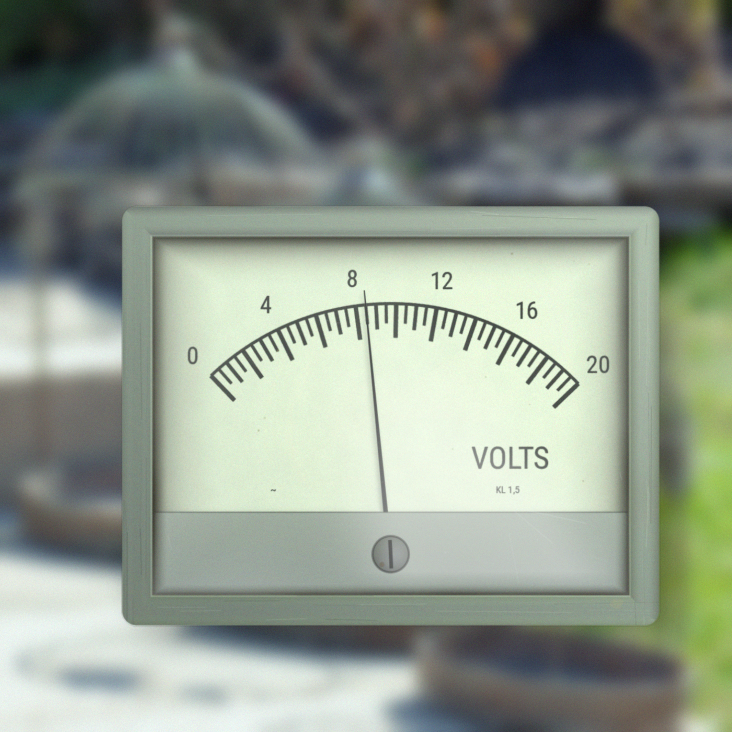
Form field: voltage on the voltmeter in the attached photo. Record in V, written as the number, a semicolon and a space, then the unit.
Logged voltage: 8.5; V
